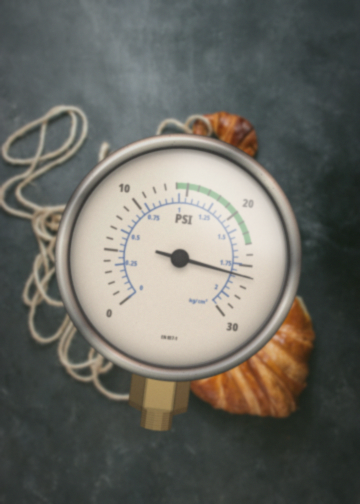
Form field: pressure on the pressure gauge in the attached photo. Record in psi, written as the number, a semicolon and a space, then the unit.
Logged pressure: 26; psi
